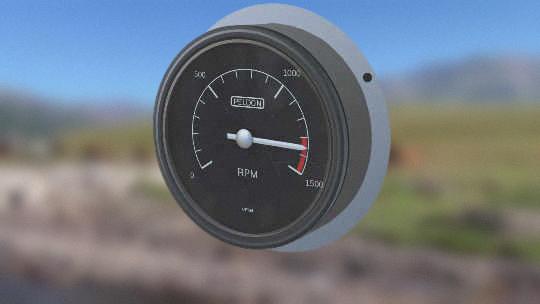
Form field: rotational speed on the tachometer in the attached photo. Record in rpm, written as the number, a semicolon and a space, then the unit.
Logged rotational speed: 1350; rpm
